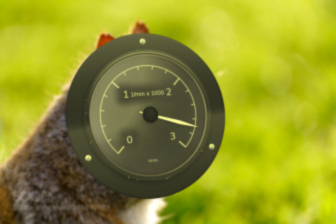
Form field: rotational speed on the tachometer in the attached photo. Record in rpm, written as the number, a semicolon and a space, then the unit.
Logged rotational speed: 2700; rpm
